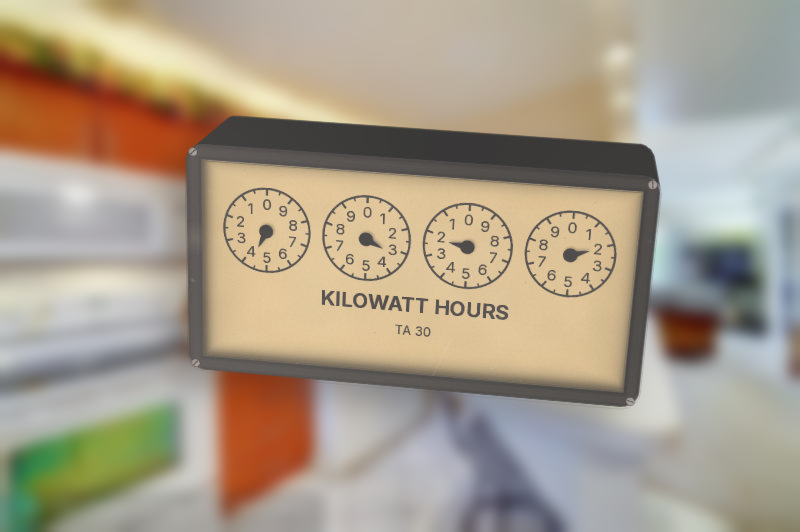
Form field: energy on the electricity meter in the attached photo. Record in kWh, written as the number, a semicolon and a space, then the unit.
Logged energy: 4322; kWh
